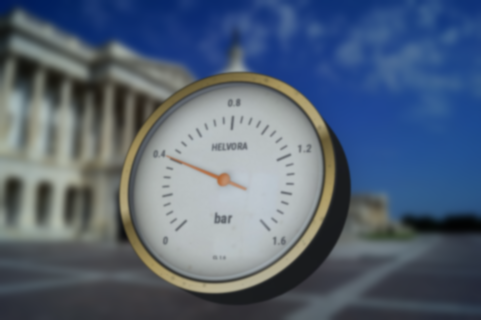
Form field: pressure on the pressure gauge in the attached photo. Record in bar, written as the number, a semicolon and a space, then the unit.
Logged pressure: 0.4; bar
